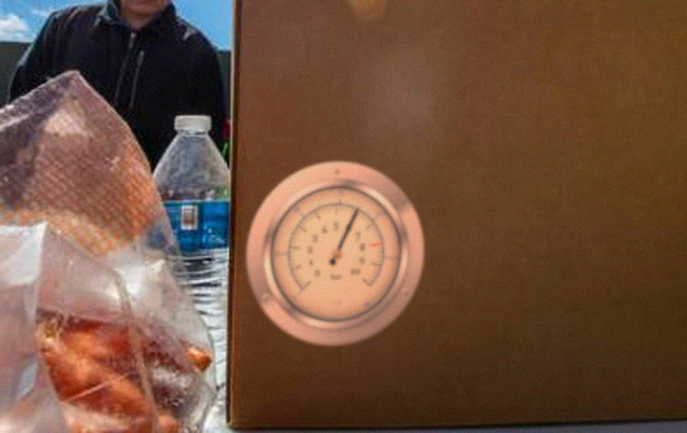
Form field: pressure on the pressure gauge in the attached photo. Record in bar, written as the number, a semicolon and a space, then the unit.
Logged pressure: 6; bar
